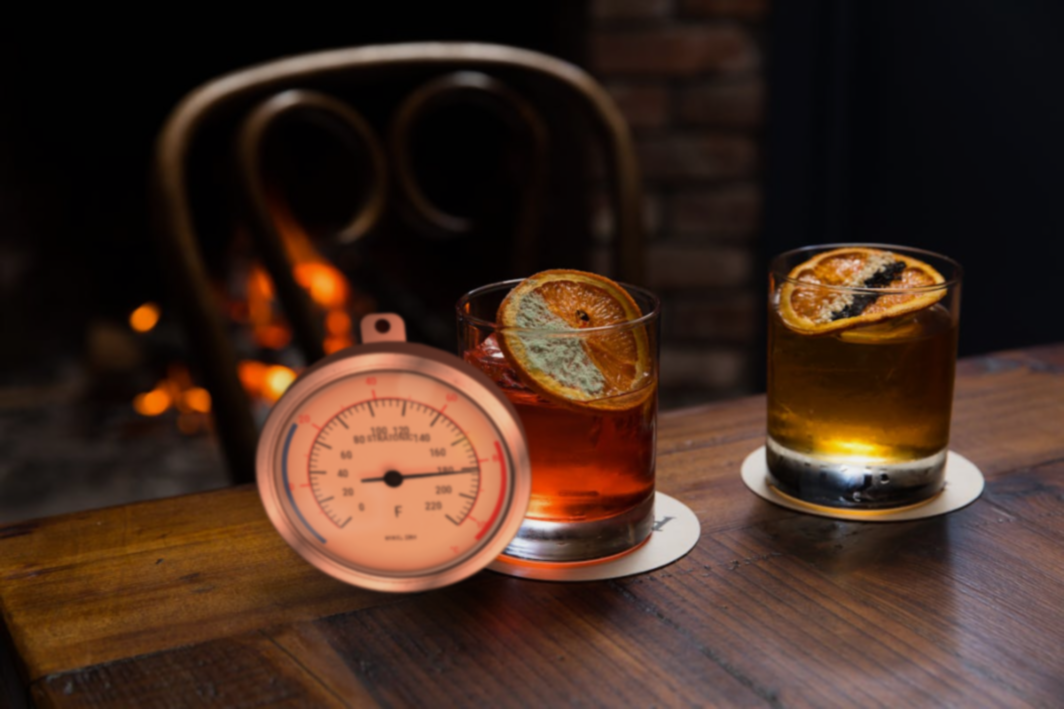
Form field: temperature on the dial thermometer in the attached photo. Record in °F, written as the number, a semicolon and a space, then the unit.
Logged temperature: 180; °F
